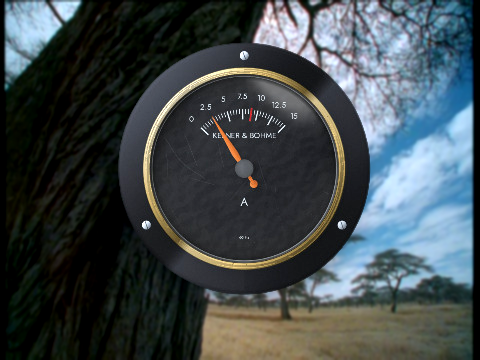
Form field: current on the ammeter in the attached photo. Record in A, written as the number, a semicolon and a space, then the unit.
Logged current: 2.5; A
